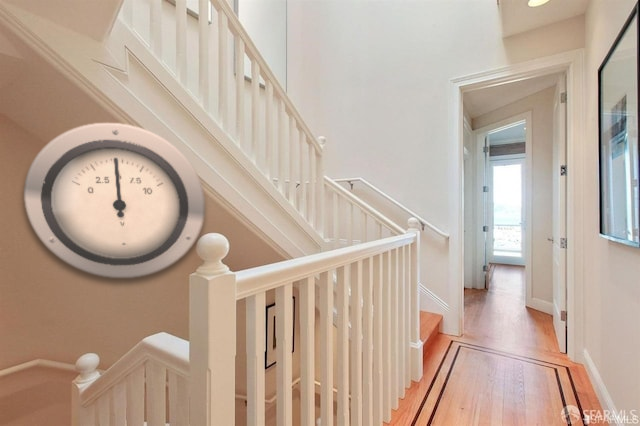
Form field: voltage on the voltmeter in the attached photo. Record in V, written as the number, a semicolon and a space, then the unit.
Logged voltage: 5; V
